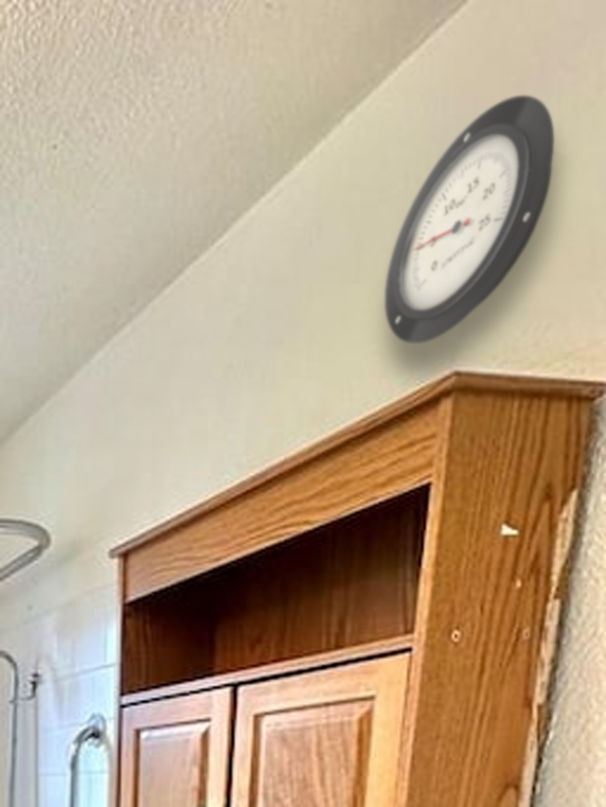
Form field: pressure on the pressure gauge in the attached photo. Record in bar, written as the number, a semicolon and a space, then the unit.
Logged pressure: 5; bar
